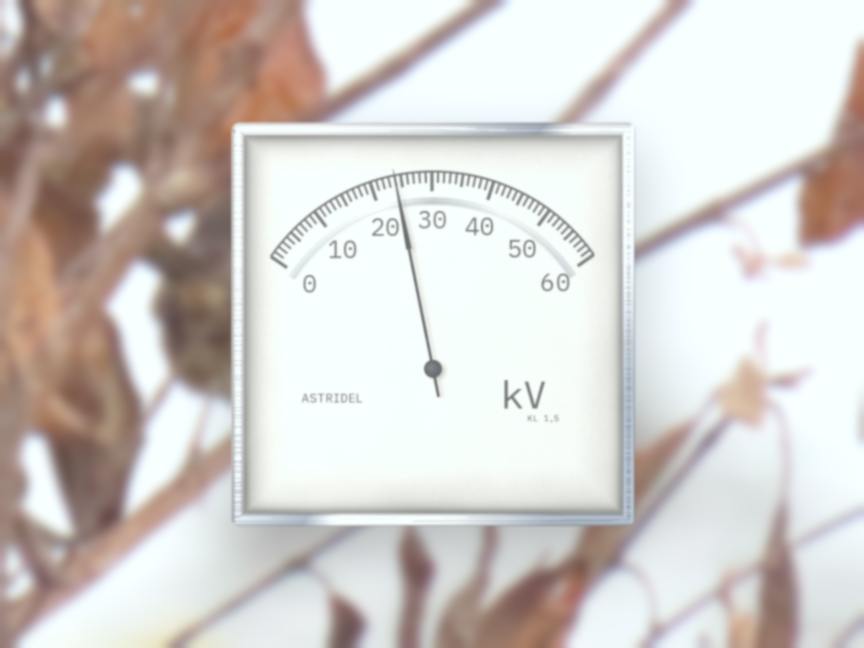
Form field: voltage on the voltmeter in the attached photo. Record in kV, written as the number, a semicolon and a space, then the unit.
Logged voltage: 24; kV
